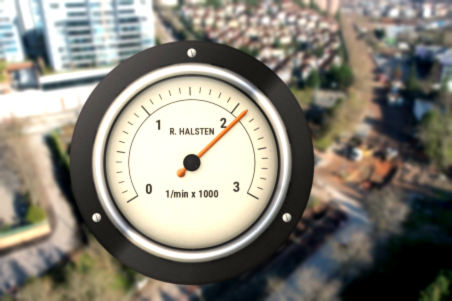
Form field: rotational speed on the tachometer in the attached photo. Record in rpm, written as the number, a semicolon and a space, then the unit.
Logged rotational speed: 2100; rpm
